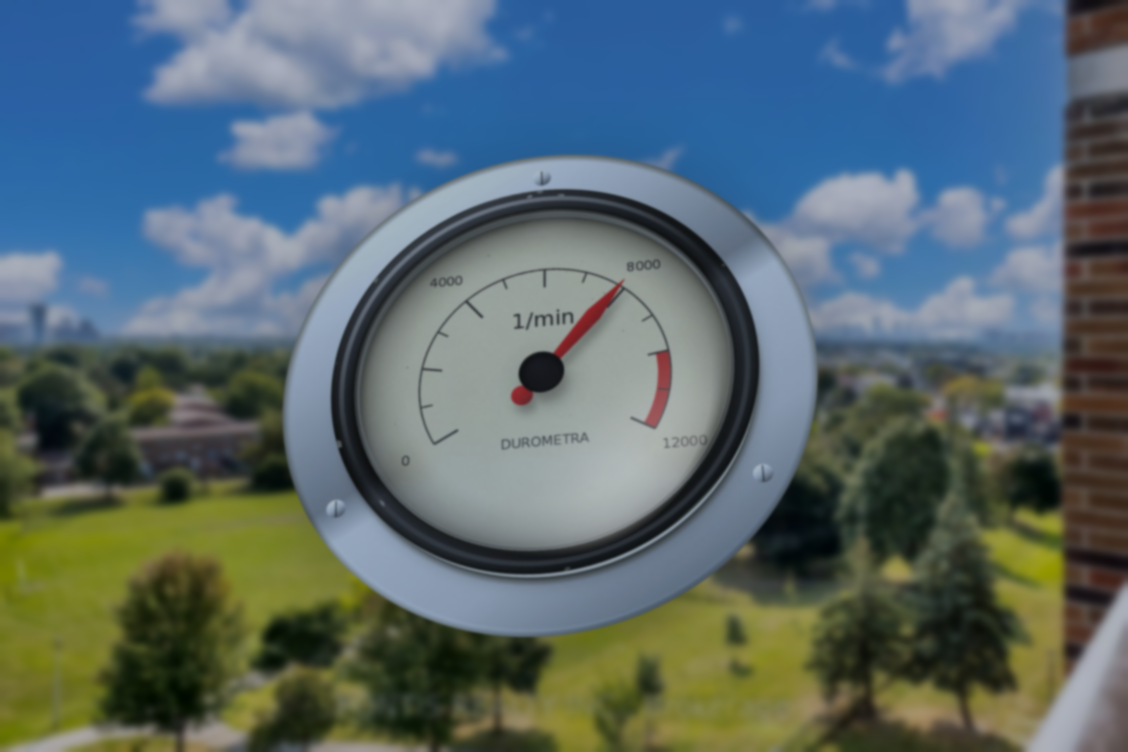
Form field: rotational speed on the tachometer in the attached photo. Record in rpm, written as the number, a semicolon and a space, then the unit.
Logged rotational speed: 8000; rpm
